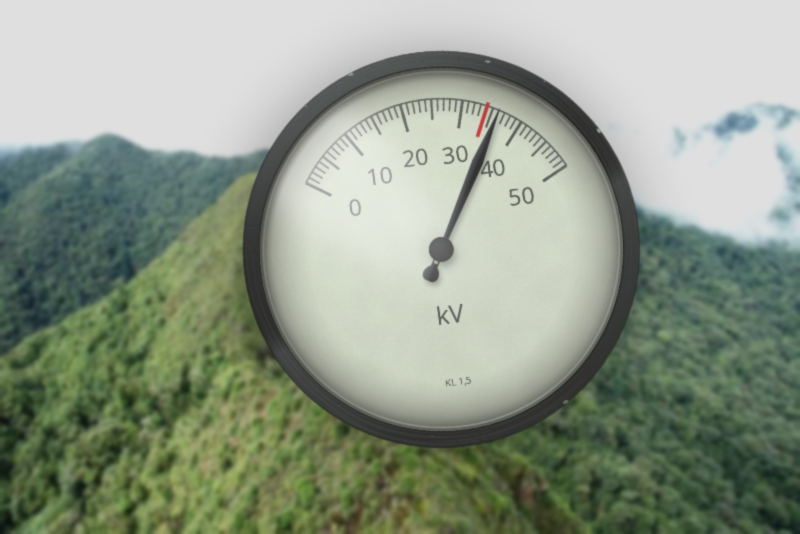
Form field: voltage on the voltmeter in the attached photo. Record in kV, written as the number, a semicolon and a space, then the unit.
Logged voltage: 36; kV
